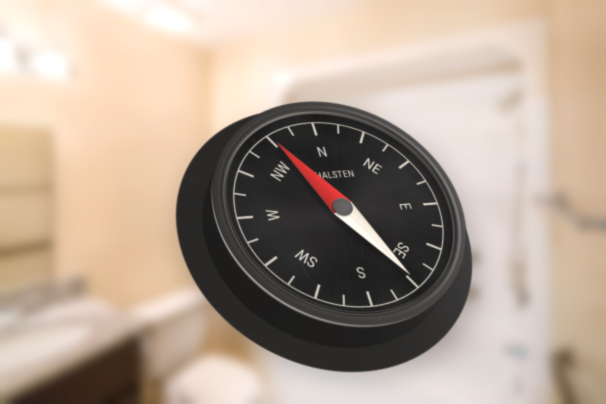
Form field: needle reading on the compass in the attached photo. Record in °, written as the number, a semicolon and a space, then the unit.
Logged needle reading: 330; °
